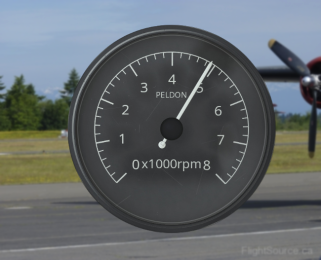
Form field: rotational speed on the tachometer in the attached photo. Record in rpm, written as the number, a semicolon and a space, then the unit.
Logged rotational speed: 4900; rpm
